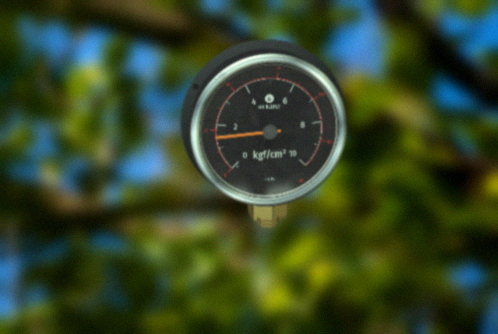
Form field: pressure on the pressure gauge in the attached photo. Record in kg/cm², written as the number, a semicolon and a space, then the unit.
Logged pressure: 1.5; kg/cm²
